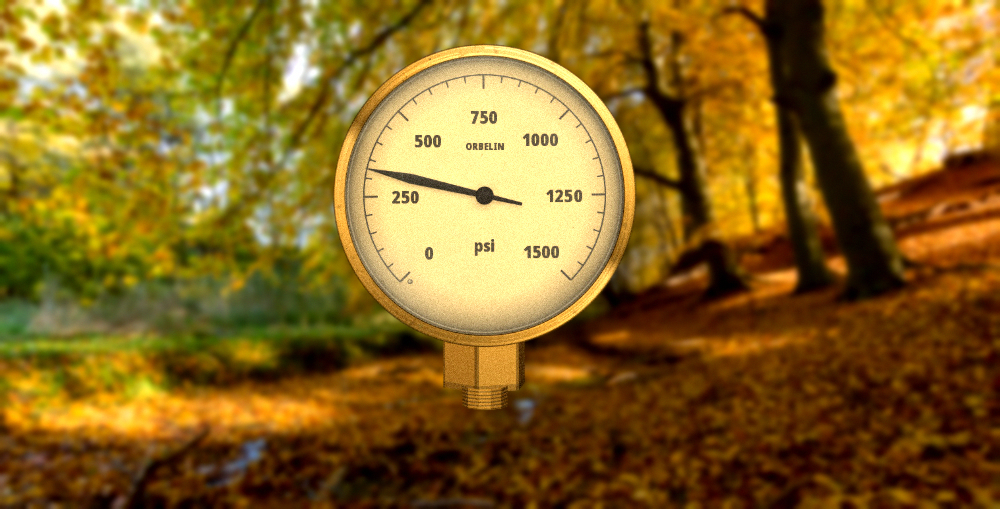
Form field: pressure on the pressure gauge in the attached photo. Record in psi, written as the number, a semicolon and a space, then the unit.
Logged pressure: 325; psi
